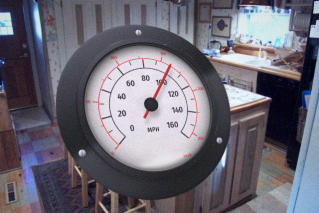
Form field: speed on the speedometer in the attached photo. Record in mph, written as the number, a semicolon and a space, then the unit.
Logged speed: 100; mph
